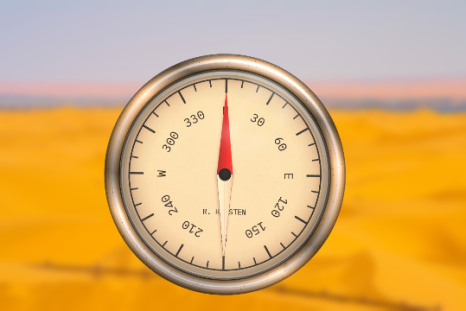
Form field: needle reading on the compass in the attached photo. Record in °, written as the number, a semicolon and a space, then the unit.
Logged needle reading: 0; °
